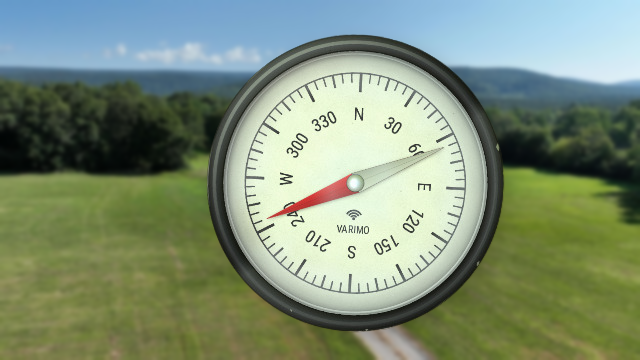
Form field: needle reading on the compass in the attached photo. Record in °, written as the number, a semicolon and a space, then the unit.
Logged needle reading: 245; °
